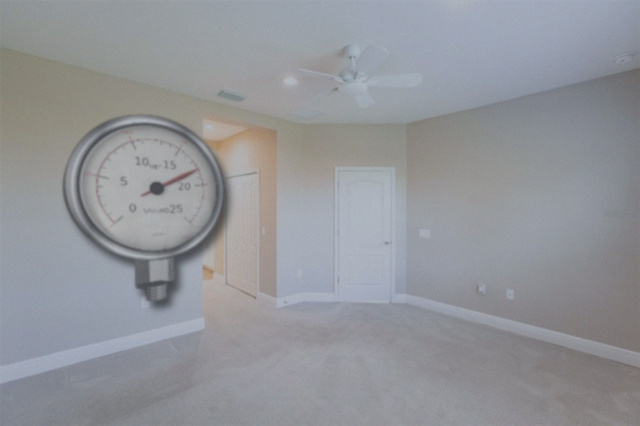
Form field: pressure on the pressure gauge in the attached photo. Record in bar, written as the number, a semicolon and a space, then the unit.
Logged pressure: 18; bar
